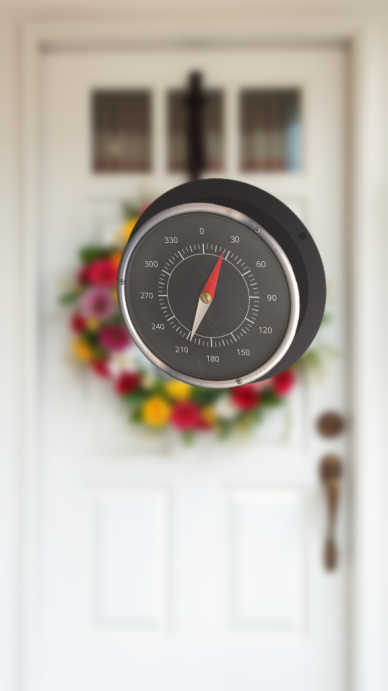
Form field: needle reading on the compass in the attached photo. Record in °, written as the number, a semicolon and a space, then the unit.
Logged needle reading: 25; °
